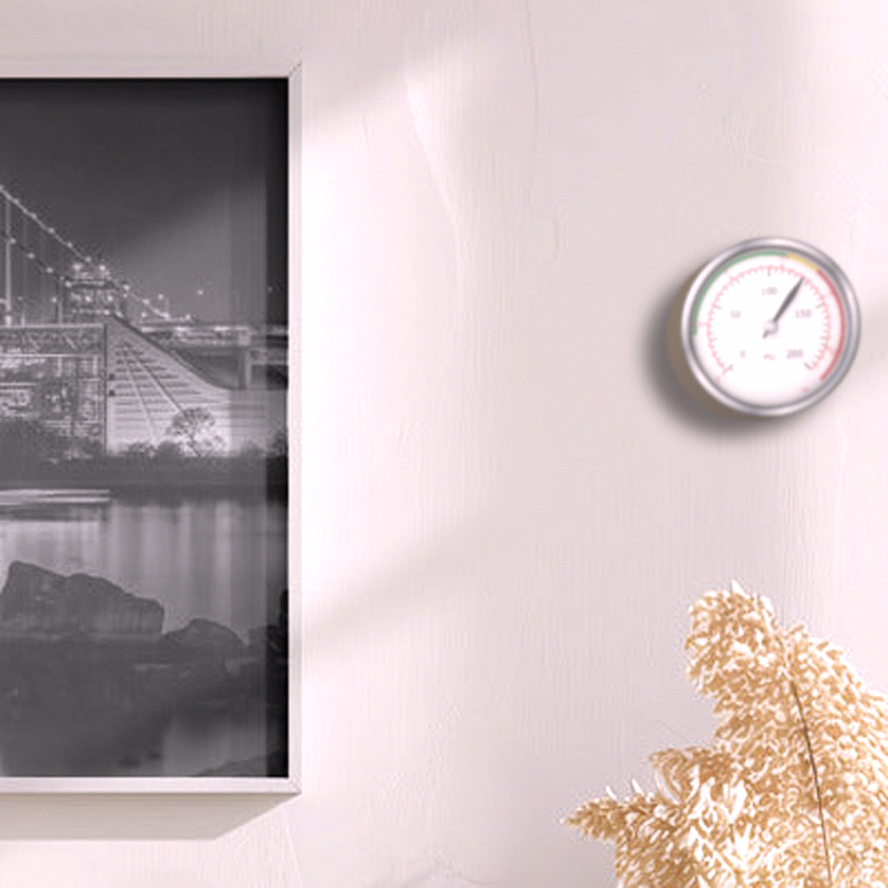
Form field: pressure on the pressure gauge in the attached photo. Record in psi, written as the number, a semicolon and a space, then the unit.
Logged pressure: 125; psi
